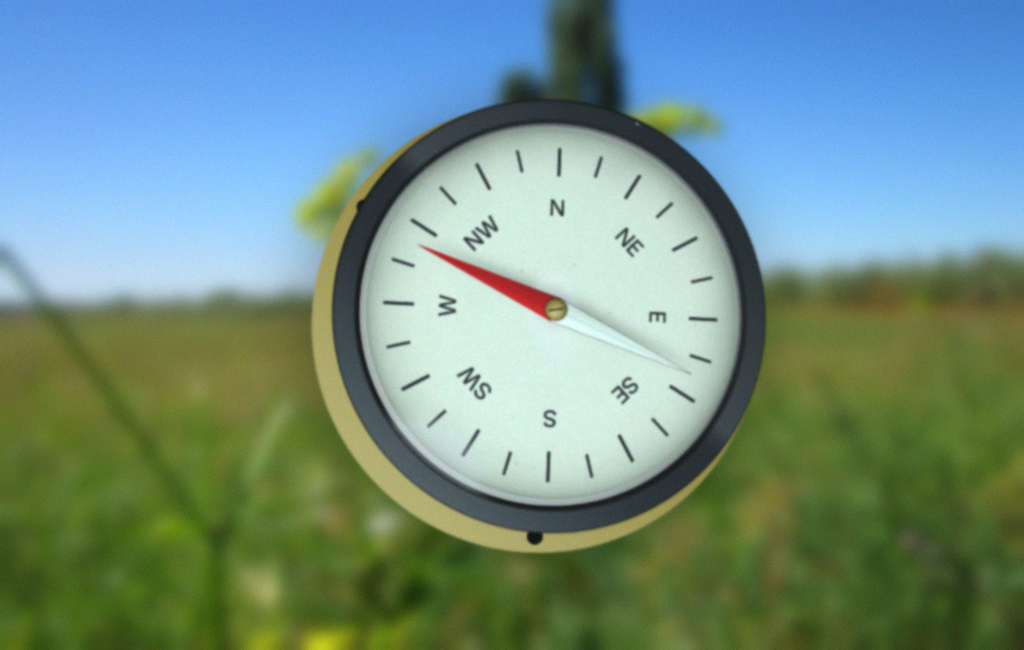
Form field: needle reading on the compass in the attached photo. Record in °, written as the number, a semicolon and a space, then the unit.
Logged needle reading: 292.5; °
